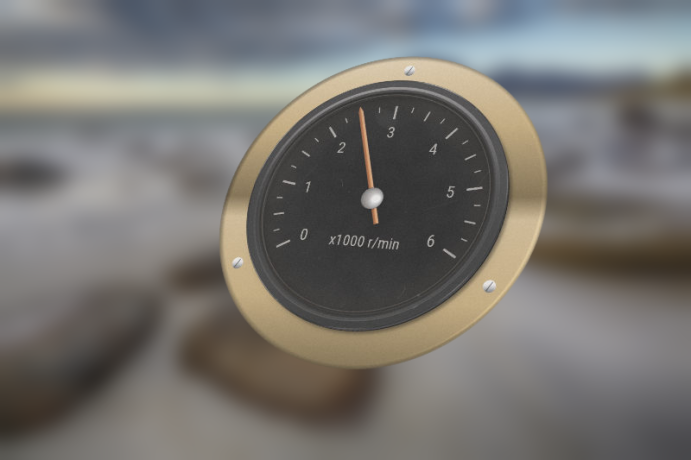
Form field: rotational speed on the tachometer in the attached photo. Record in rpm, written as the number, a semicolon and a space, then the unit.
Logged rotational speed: 2500; rpm
